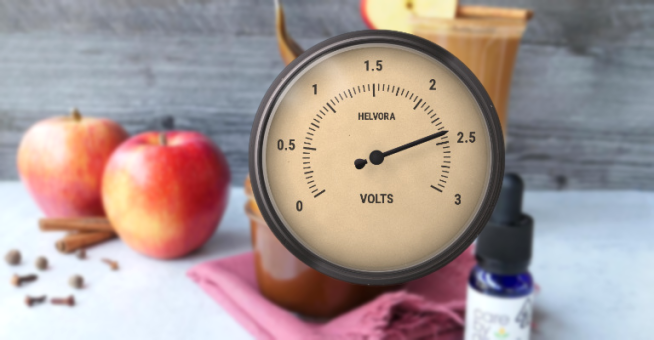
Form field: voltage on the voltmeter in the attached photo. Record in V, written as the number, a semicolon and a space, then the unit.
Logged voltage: 2.4; V
